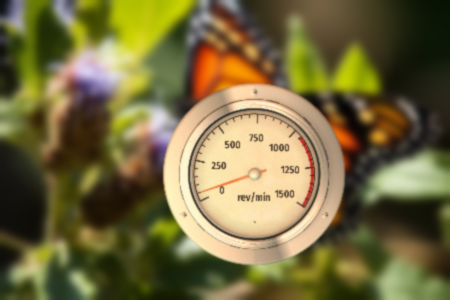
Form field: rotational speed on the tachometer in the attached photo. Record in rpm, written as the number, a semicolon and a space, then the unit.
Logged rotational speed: 50; rpm
